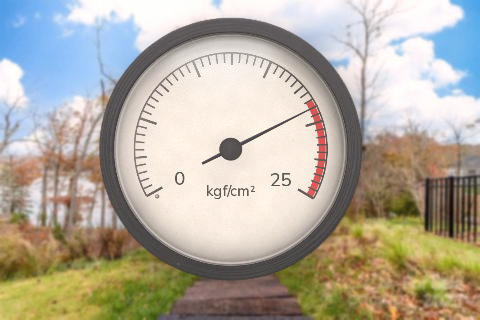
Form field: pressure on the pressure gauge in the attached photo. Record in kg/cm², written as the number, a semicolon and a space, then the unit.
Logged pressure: 19; kg/cm²
